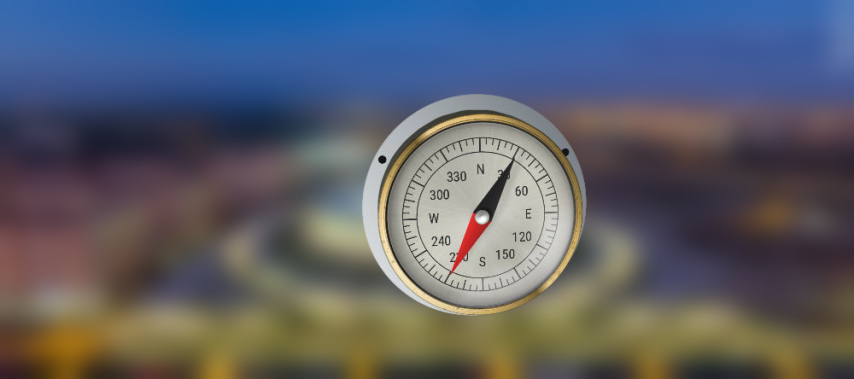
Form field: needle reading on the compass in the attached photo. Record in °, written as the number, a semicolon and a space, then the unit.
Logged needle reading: 210; °
